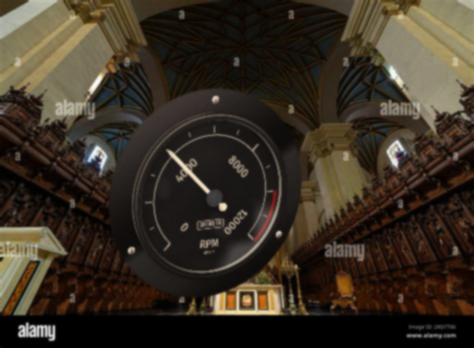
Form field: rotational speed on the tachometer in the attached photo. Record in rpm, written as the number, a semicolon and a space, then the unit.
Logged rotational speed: 4000; rpm
